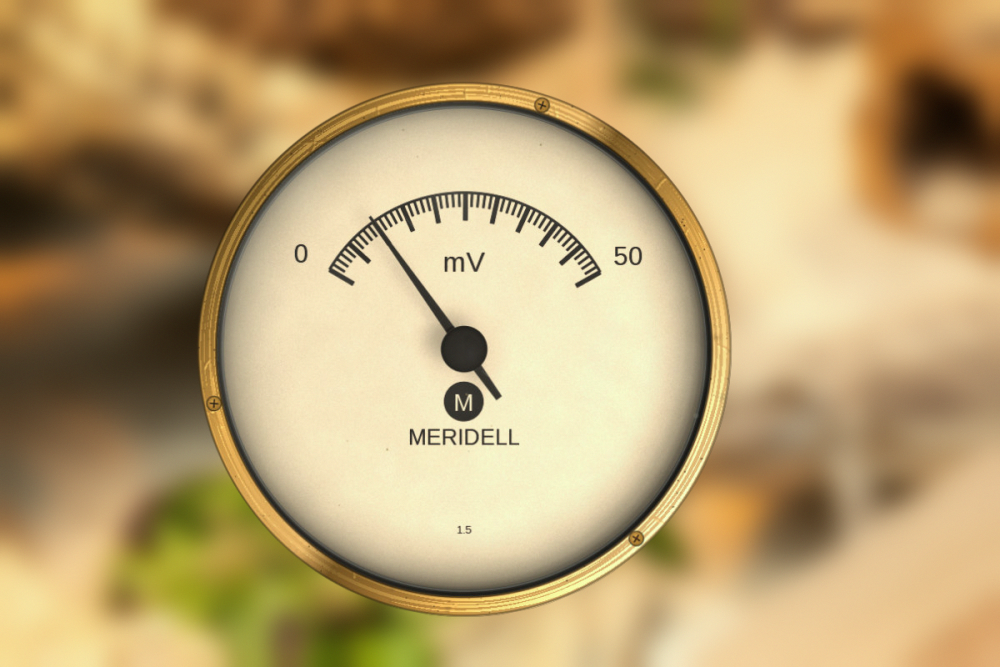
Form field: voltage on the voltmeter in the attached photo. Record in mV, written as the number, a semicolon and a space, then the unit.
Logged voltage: 10; mV
